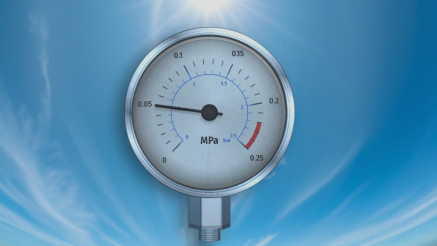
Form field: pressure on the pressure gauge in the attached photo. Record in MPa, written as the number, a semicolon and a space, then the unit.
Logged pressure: 0.05; MPa
